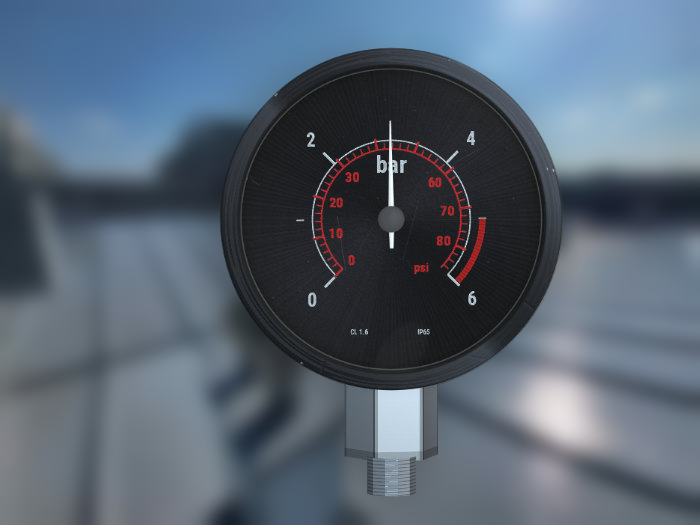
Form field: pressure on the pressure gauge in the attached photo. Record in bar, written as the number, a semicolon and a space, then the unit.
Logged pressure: 3; bar
